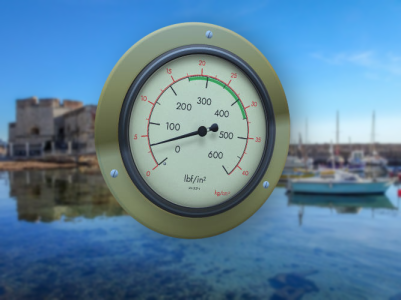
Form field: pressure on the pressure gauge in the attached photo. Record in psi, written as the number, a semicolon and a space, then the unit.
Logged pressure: 50; psi
